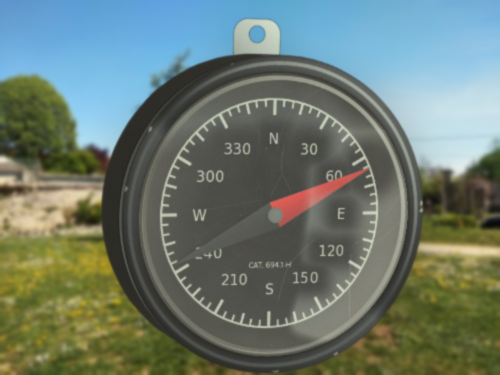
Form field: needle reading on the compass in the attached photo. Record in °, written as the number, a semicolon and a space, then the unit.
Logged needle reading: 65; °
